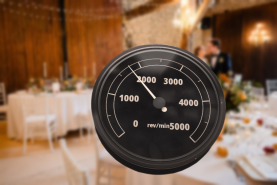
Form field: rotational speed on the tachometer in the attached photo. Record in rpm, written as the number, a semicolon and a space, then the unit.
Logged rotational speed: 1750; rpm
